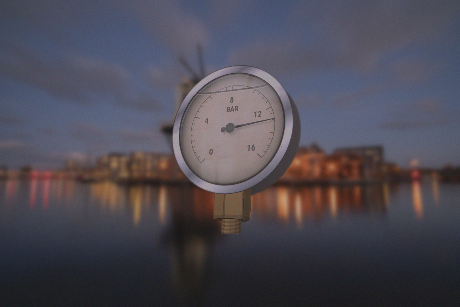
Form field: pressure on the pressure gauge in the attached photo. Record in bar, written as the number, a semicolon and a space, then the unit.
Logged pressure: 13; bar
